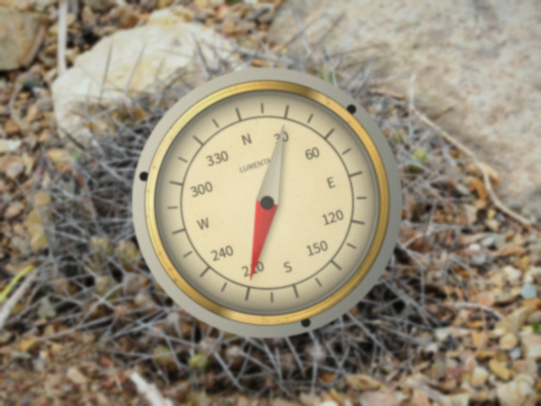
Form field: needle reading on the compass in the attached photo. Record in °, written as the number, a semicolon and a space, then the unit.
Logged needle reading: 210; °
